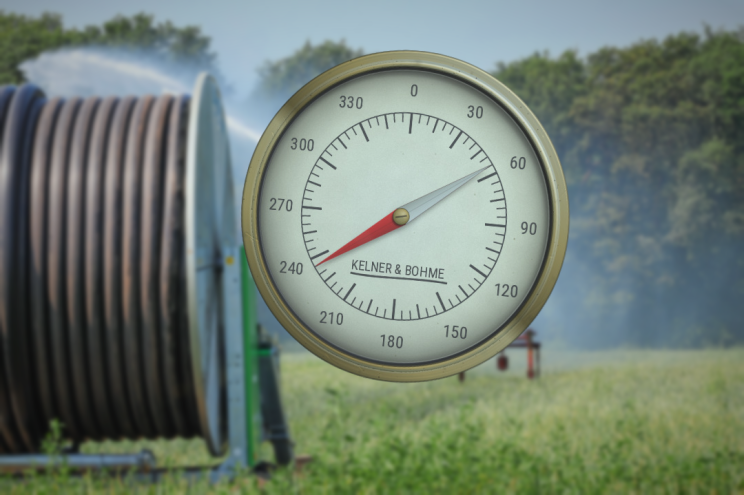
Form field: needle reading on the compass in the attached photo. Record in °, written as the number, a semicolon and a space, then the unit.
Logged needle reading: 235; °
